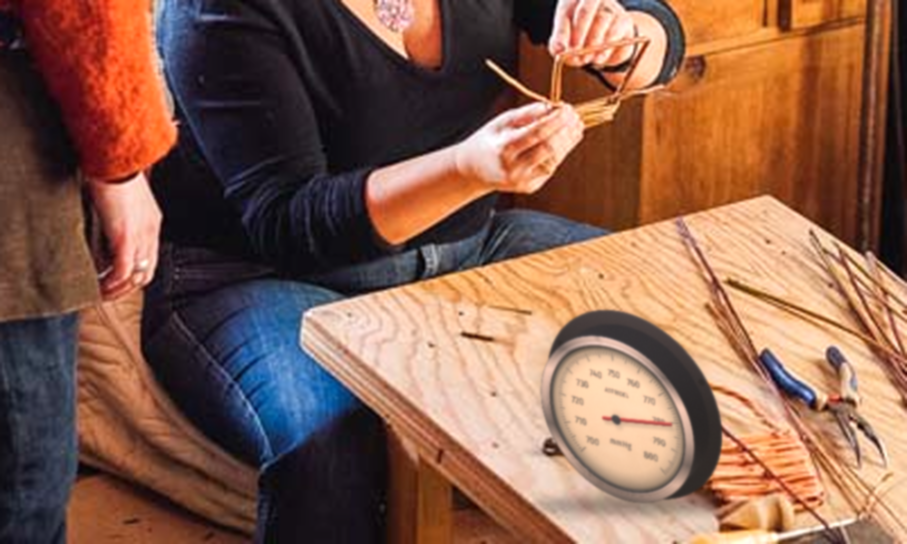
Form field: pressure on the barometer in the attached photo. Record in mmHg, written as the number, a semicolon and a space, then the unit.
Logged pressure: 780; mmHg
